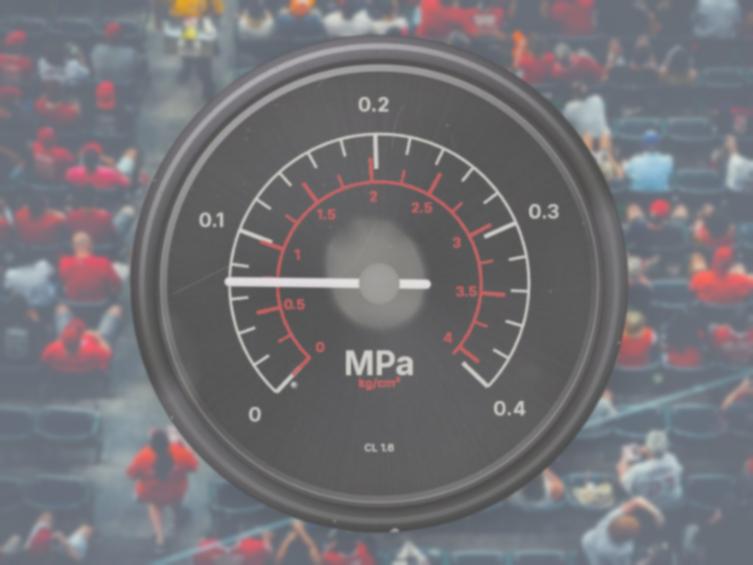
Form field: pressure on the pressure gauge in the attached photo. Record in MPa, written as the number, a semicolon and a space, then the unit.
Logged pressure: 0.07; MPa
